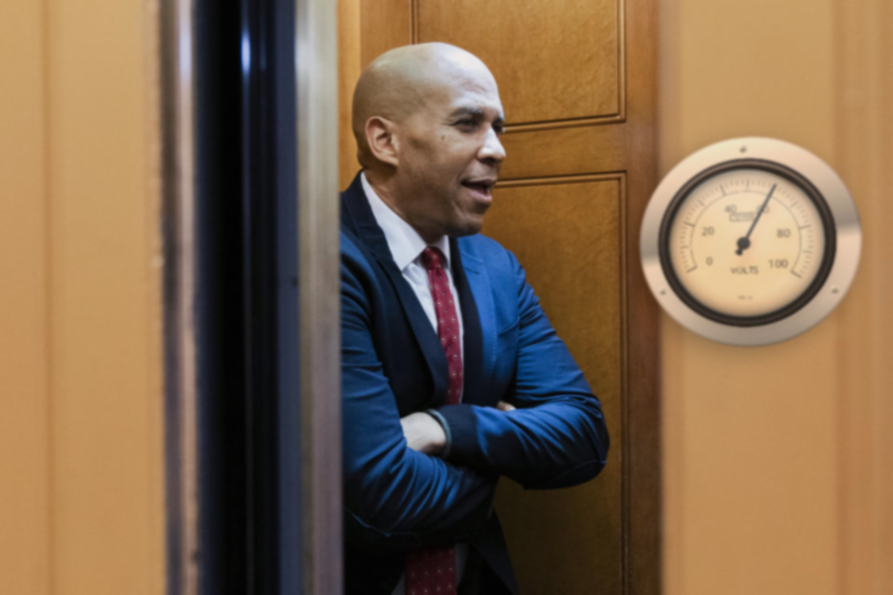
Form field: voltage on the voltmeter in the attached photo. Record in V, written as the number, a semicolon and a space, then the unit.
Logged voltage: 60; V
